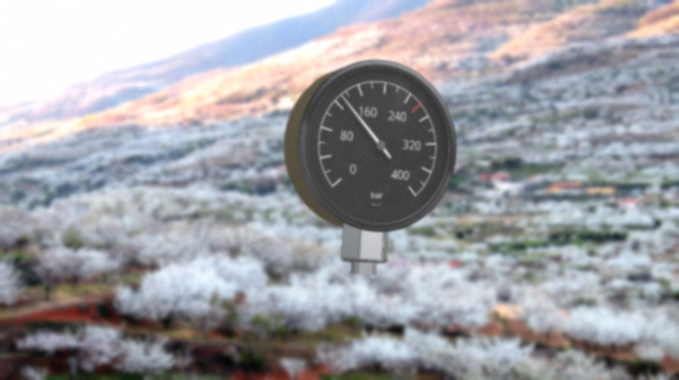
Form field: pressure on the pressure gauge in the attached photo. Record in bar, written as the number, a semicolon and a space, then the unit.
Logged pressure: 130; bar
